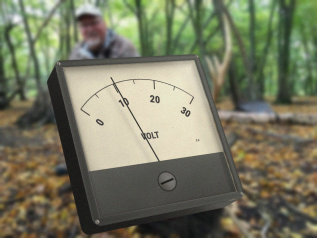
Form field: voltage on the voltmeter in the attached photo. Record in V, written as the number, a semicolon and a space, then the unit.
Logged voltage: 10; V
